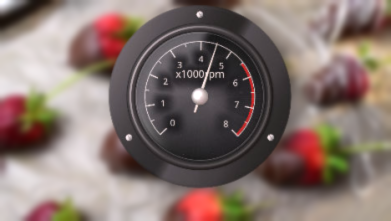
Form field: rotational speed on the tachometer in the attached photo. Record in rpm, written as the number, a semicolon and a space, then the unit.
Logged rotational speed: 4500; rpm
